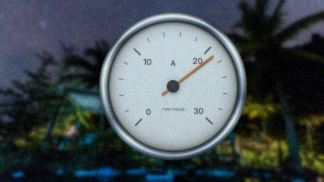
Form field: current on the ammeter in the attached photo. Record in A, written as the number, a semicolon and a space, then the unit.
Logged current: 21; A
